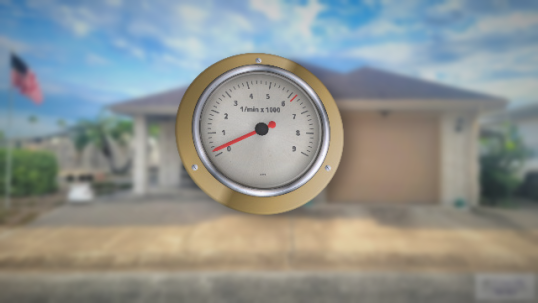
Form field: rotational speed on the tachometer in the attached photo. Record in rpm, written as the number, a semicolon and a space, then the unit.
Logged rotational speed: 200; rpm
